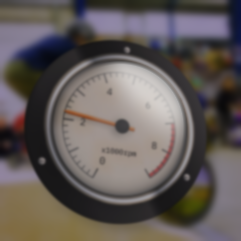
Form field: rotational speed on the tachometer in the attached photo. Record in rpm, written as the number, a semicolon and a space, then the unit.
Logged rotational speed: 2200; rpm
